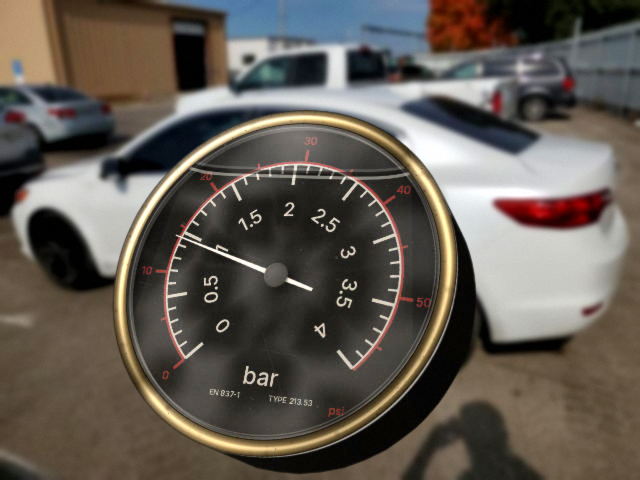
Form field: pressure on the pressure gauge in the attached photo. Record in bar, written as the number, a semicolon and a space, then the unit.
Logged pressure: 0.95; bar
